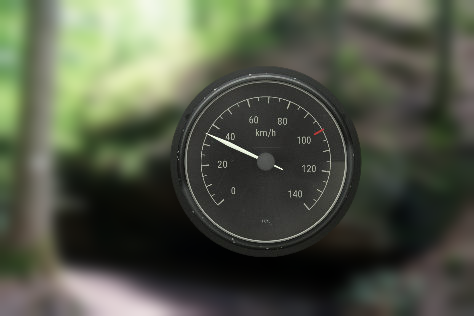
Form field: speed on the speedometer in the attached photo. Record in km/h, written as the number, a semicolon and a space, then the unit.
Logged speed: 35; km/h
